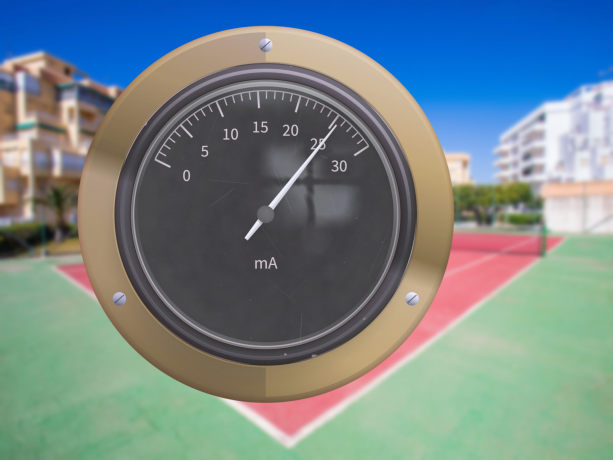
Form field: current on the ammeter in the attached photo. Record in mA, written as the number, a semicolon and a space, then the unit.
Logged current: 25.5; mA
